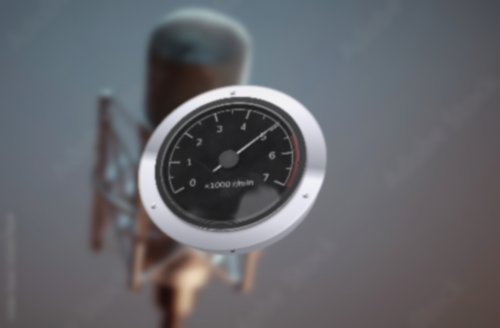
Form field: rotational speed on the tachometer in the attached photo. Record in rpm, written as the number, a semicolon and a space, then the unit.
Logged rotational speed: 5000; rpm
